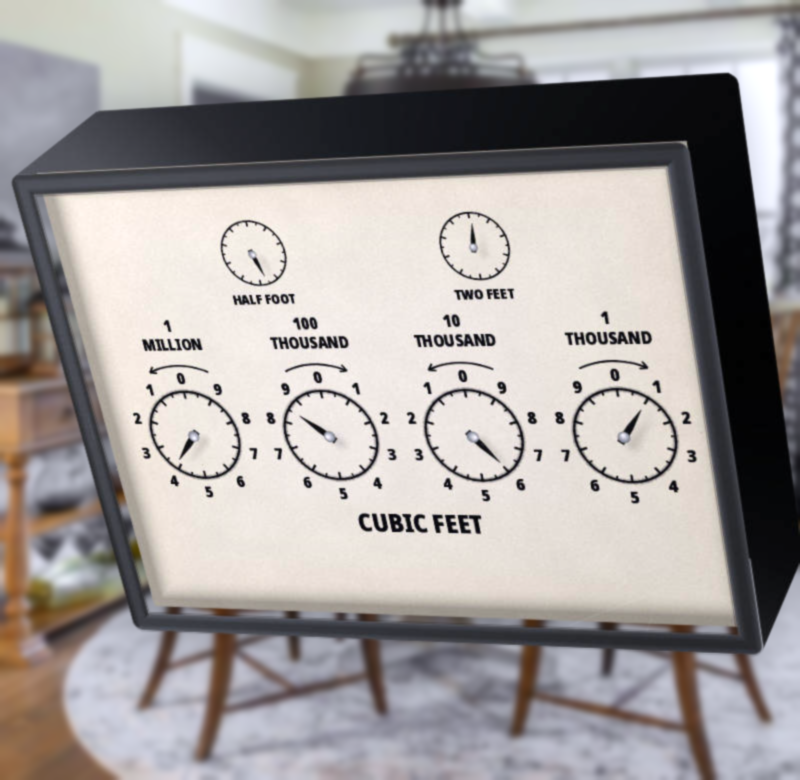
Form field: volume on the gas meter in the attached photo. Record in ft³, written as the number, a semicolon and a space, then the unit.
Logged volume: 386100; ft³
